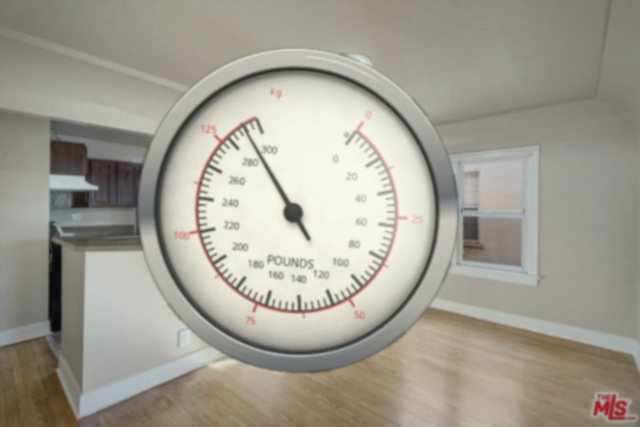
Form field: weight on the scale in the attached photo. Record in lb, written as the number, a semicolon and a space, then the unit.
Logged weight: 292; lb
